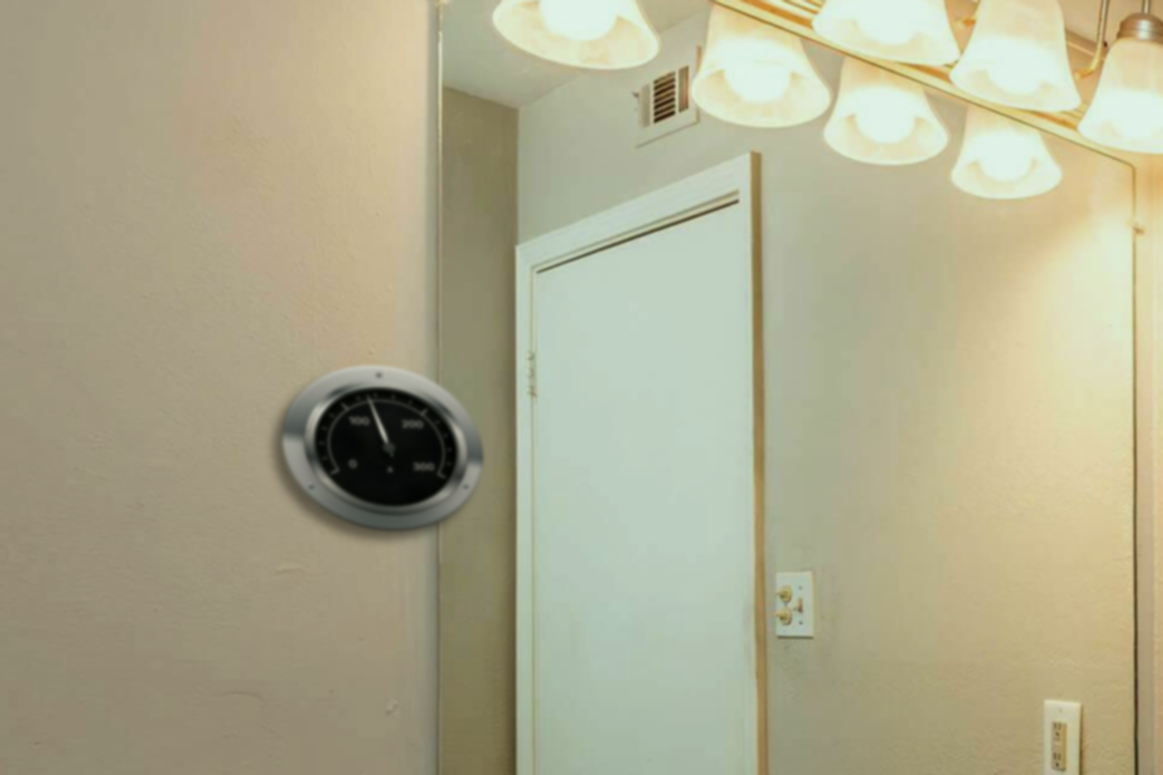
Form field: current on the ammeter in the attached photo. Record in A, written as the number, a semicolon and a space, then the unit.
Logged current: 130; A
